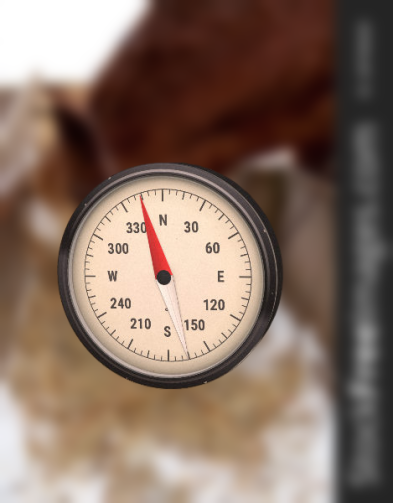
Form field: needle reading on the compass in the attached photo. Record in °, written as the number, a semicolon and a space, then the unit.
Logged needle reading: 345; °
